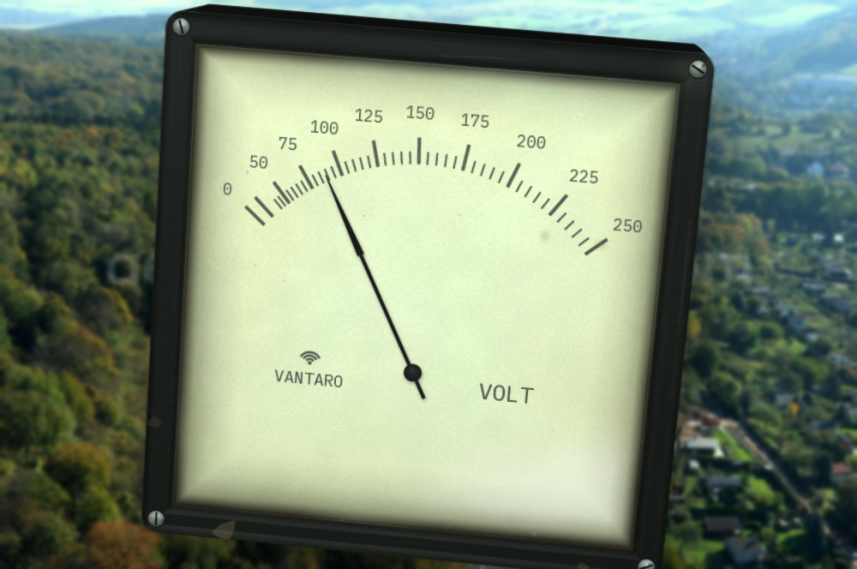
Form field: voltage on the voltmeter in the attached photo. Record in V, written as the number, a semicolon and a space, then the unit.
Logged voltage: 90; V
